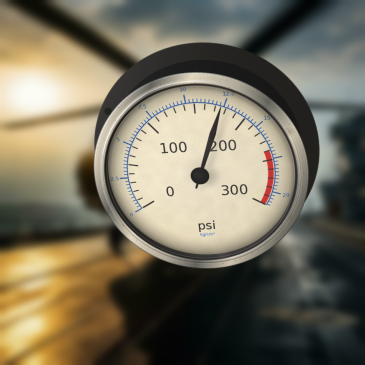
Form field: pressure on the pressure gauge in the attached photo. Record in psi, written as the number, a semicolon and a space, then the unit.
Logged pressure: 175; psi
